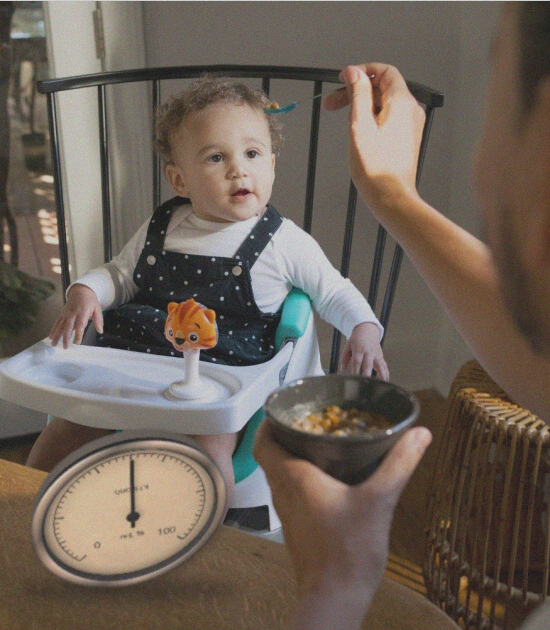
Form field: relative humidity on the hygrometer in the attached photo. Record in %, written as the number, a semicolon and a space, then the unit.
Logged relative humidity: 50; %
